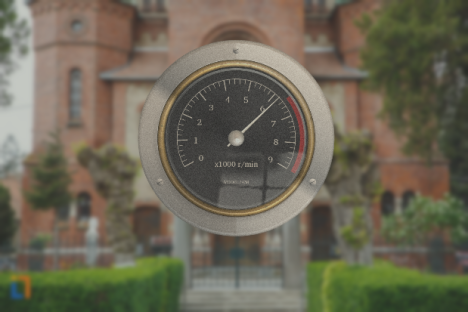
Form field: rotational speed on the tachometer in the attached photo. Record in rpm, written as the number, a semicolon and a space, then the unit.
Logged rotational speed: 6200; rpm
